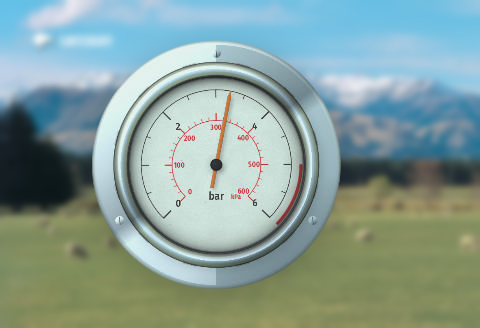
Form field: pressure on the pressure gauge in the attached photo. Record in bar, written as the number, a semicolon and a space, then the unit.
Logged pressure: 3.25; bar
